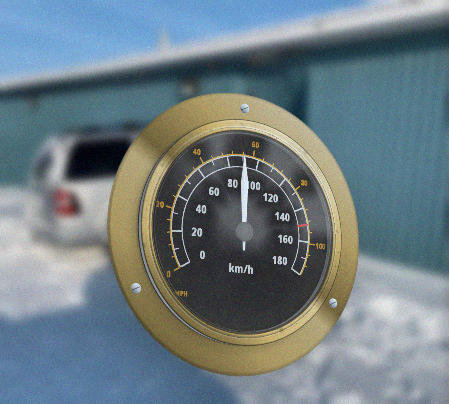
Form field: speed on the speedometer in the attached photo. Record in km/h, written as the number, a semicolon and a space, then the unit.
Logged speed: 90; km/h
